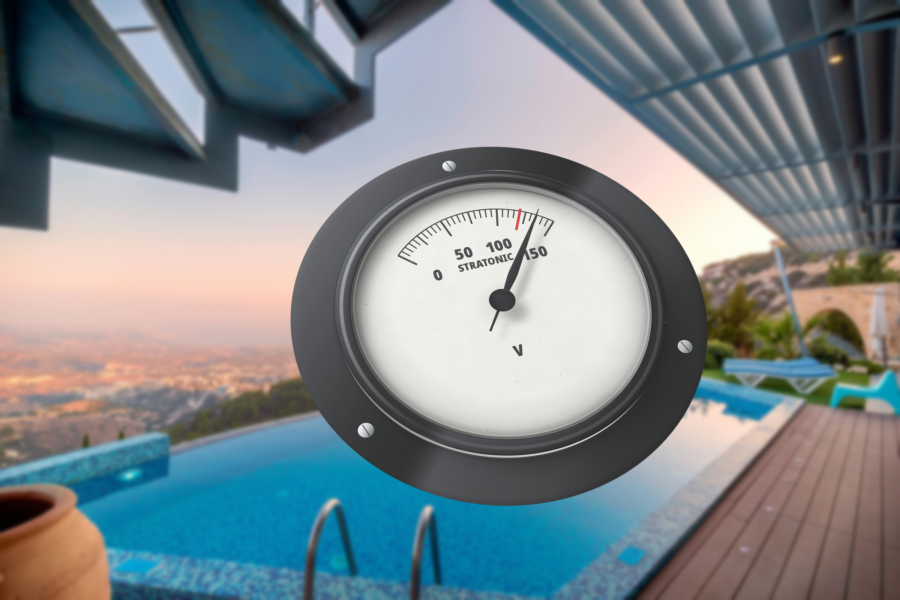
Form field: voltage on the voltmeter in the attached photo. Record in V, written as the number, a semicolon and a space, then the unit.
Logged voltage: 135; V
